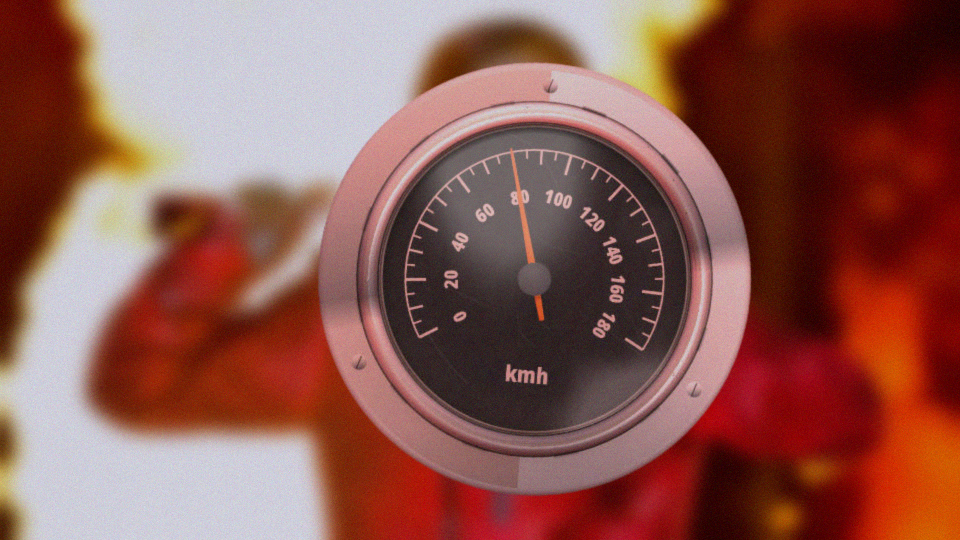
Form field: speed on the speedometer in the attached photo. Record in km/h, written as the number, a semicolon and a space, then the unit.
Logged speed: 80; km/h
